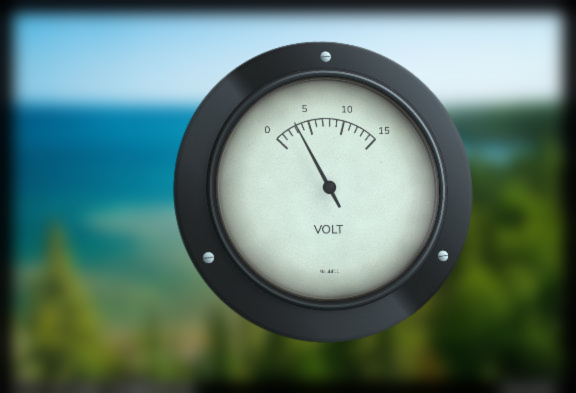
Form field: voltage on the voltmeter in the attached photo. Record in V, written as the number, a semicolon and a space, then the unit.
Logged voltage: 3; V
